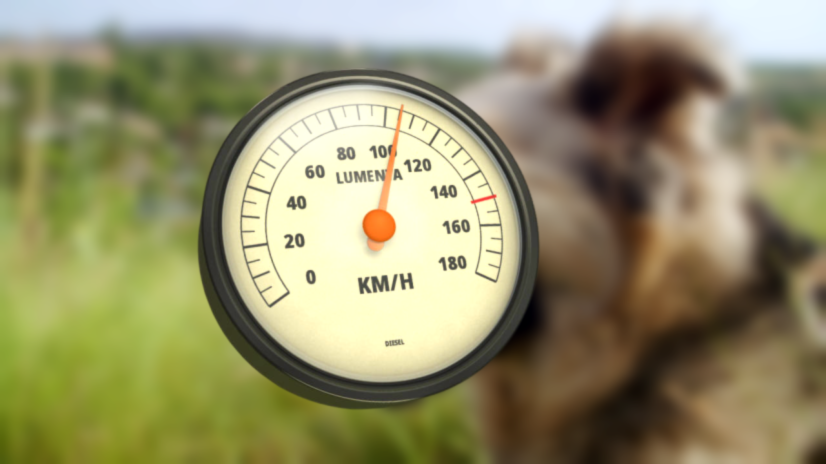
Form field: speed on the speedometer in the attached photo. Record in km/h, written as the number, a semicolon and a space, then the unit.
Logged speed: 105; km/h
